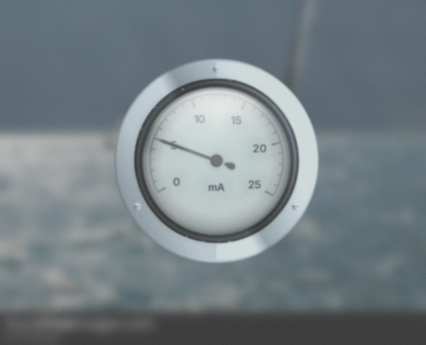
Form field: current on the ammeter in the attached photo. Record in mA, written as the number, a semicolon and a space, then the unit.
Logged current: 5; mA
